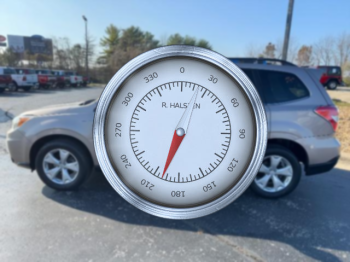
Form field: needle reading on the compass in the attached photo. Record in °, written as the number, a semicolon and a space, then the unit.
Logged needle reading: 200; °
